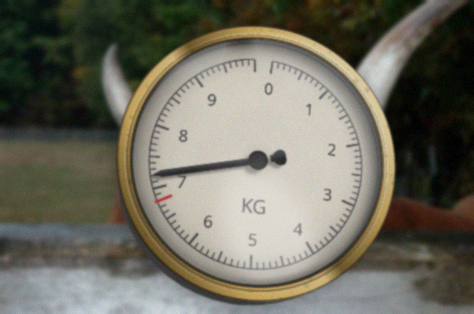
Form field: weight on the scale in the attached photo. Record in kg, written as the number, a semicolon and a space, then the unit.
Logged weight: 7.2; kg
